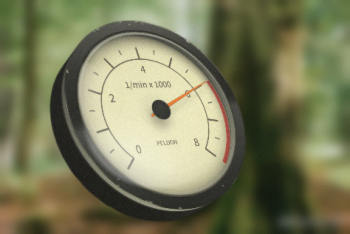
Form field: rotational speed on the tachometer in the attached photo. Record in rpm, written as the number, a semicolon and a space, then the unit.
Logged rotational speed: 6000; rpm
